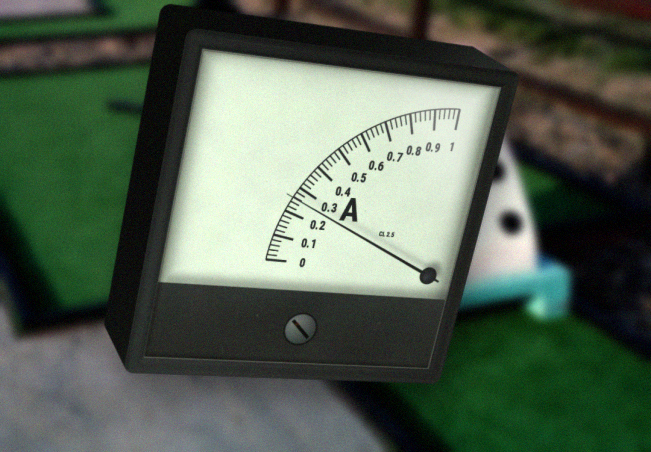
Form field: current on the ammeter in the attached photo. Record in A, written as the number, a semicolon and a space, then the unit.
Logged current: 0.26; A
